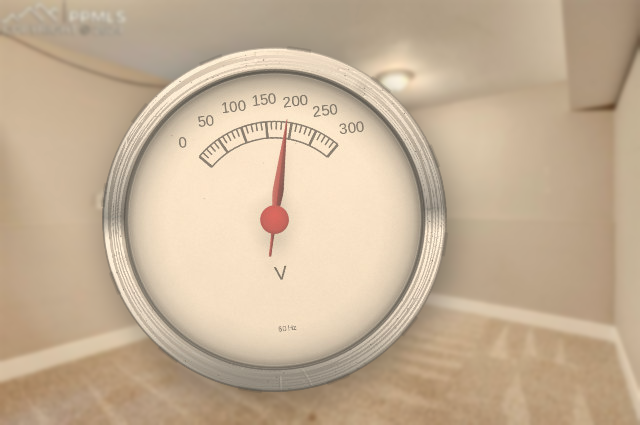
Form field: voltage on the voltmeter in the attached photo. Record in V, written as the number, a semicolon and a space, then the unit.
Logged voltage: 190; V
